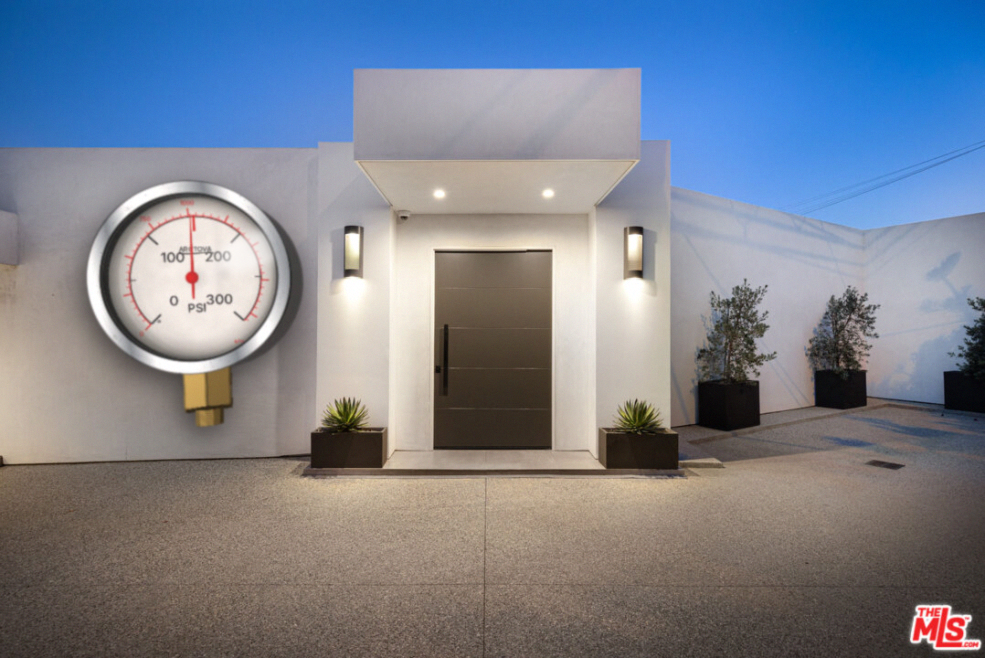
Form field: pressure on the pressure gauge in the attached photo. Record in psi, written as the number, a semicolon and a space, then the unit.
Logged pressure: 150; psi
